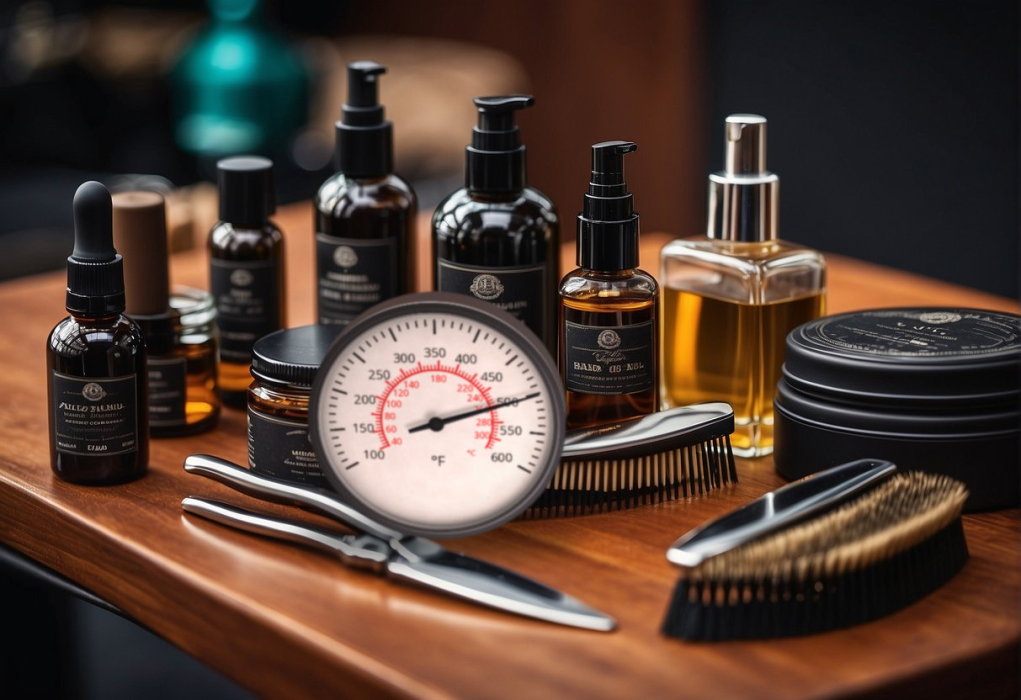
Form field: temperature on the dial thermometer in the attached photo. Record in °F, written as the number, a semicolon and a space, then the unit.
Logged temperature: 500; °F
